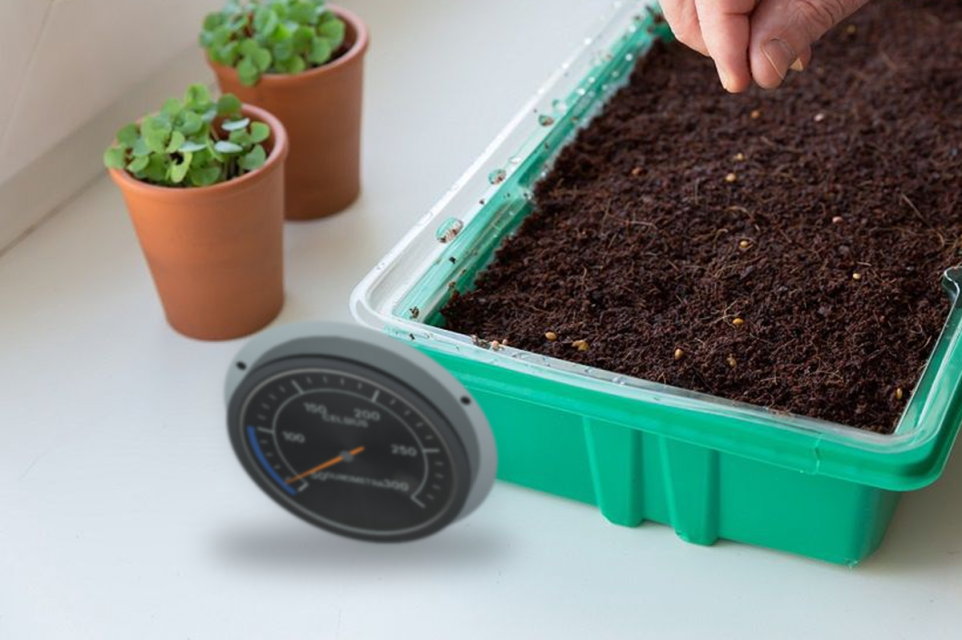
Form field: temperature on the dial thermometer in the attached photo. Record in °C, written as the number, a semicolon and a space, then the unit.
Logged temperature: 60; °C
